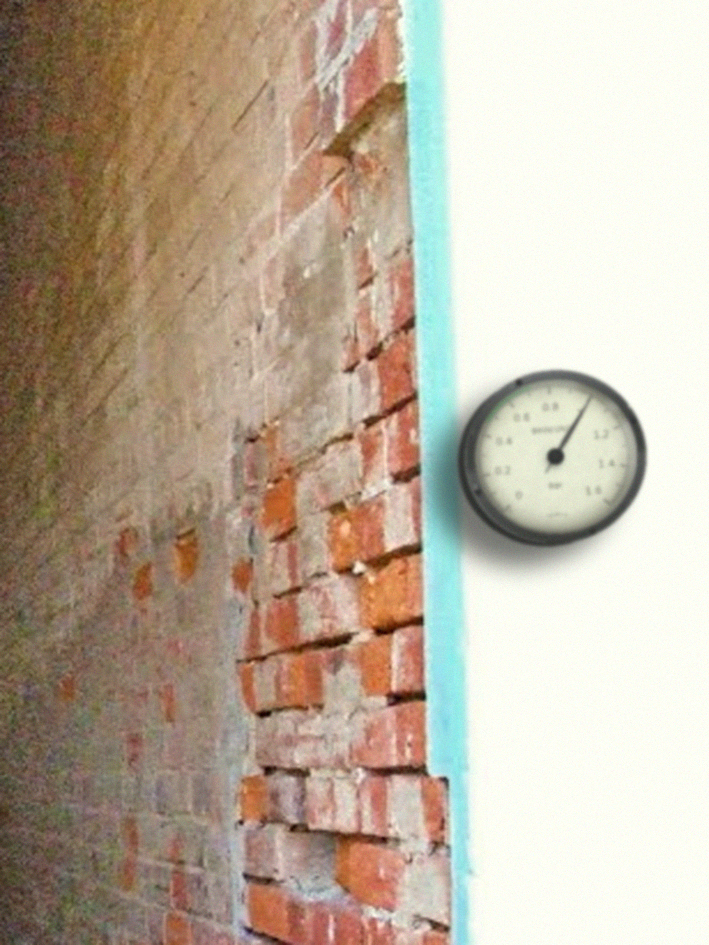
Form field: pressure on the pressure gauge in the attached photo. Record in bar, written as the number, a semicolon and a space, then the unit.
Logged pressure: 1; bar
